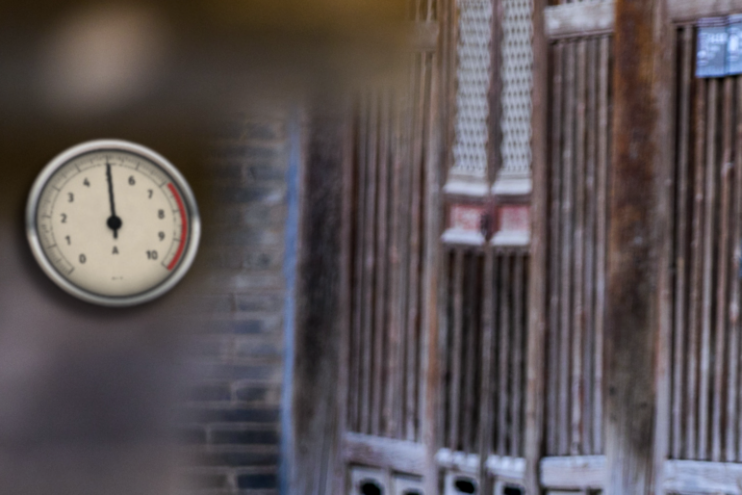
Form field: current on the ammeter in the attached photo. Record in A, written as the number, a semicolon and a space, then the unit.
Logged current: 5; A
